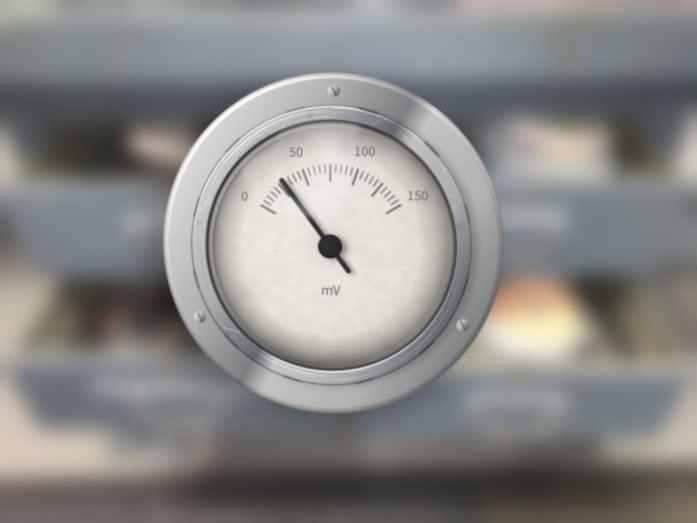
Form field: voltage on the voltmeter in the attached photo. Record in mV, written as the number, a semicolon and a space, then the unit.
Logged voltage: 30; mV
